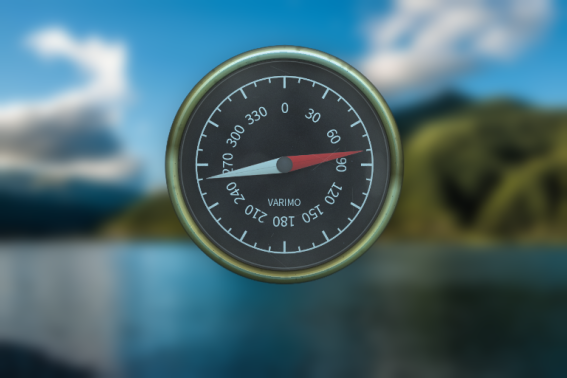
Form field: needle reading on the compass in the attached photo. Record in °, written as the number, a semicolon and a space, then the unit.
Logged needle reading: 80; °
